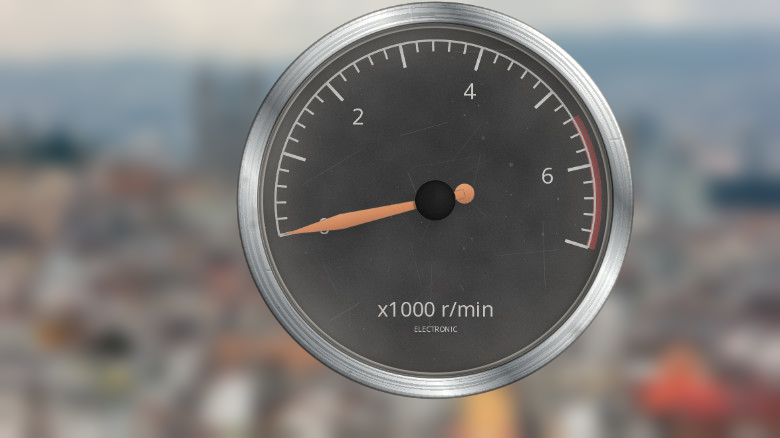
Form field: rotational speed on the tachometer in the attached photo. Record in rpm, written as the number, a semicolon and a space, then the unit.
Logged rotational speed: 0; rpm
